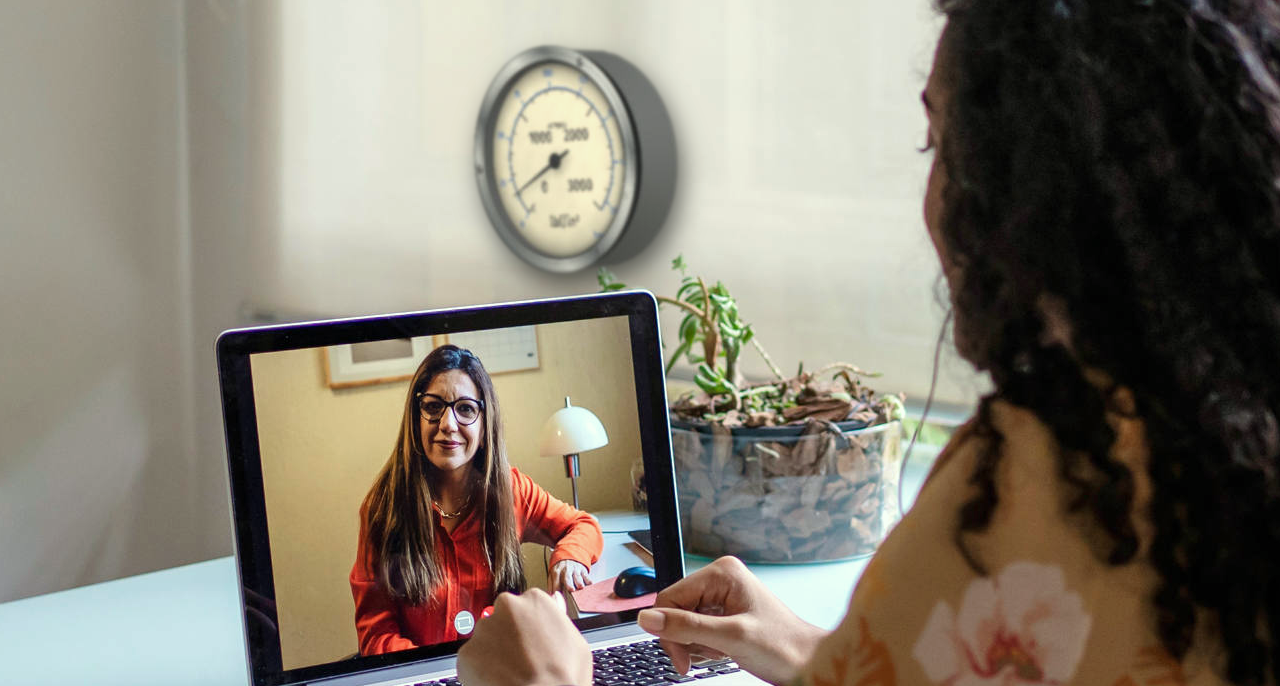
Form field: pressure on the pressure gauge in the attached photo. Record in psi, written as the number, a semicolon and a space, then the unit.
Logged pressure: 200; psi
